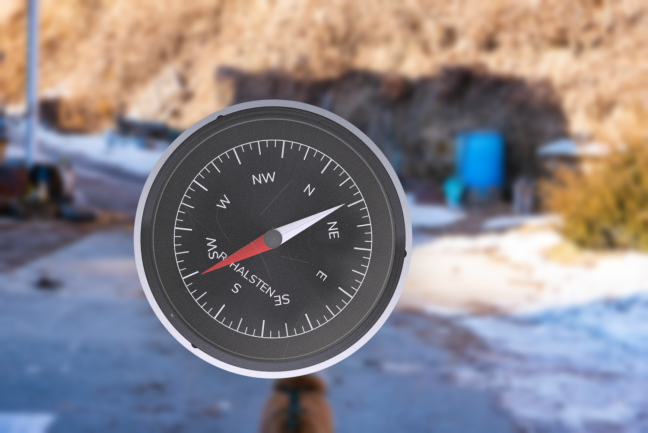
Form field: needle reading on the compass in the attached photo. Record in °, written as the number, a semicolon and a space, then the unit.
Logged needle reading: 207.5; °
